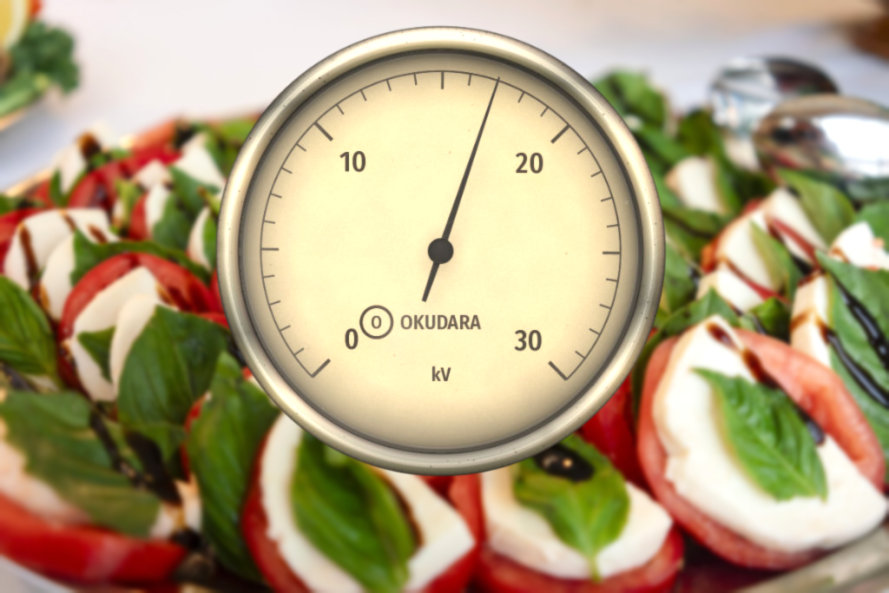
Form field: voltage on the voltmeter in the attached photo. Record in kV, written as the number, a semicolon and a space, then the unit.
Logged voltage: 17; kV
